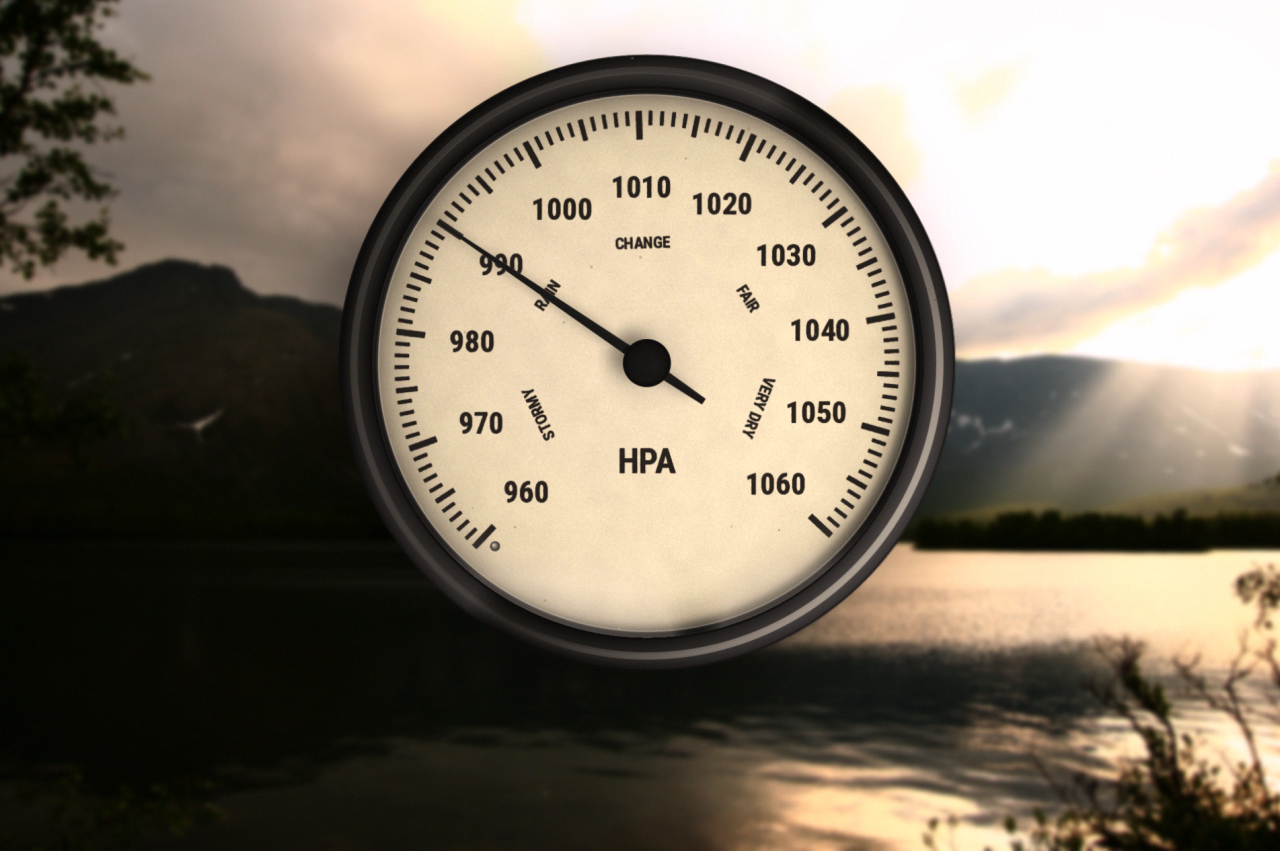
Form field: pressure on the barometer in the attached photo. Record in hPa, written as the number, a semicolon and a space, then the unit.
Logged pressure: 990; hPa
